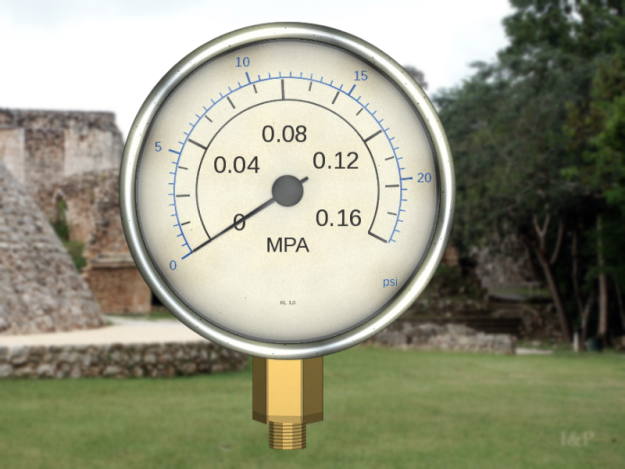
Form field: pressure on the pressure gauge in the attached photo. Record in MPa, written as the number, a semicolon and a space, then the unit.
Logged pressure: 0; MPa
